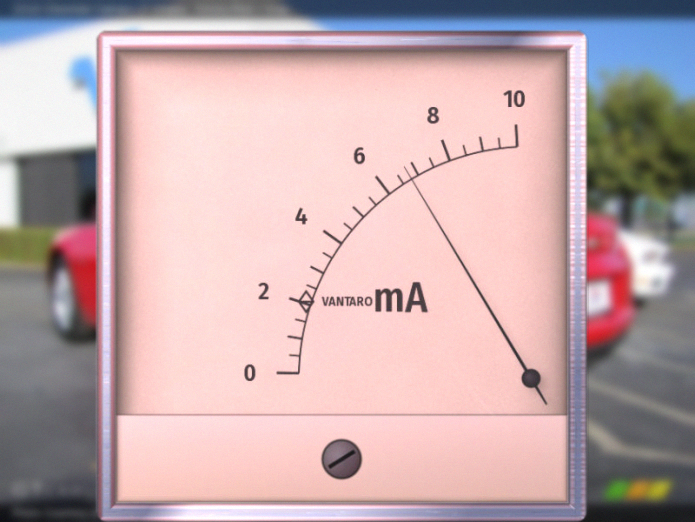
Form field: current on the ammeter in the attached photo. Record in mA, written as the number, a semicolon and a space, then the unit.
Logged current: 6.75; mA
